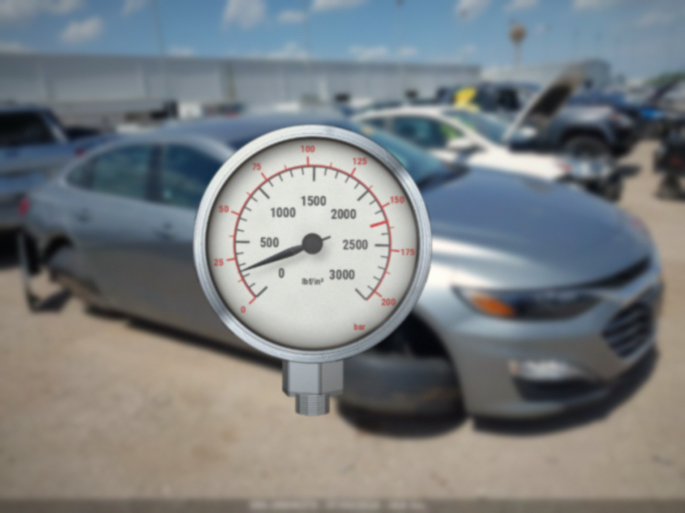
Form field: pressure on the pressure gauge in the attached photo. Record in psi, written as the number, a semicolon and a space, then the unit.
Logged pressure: 250; psi
